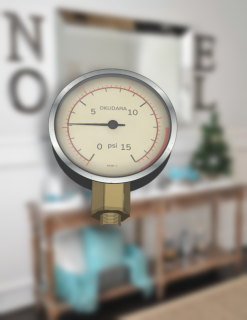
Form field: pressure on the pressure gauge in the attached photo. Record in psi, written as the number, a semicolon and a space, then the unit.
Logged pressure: 3; psi
